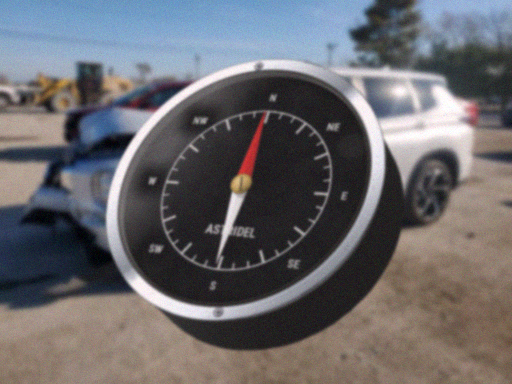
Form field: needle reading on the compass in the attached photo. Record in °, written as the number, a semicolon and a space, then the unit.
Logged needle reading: 0; °
